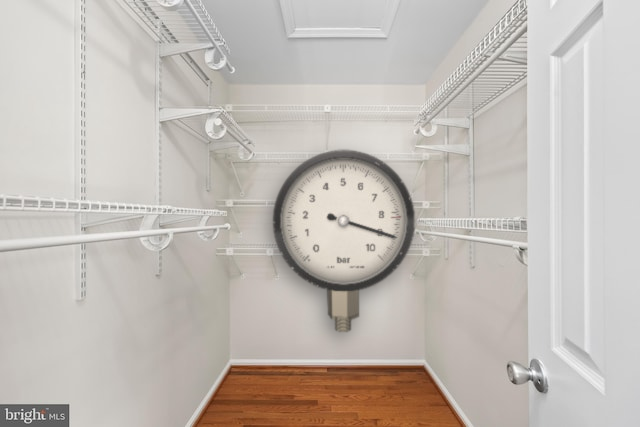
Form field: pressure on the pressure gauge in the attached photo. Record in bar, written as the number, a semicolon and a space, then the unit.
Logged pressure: 9; bar
